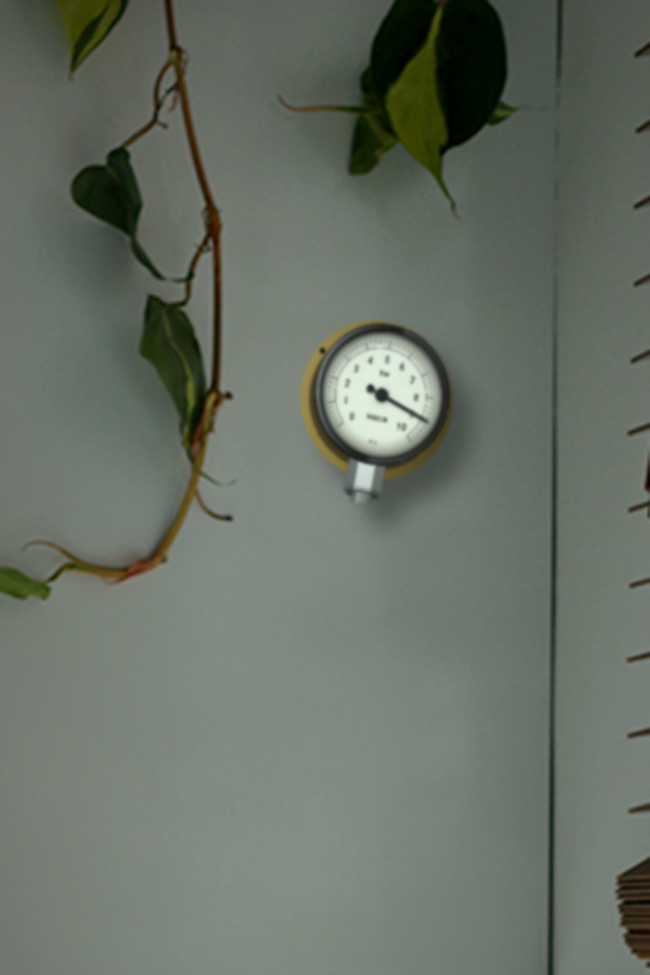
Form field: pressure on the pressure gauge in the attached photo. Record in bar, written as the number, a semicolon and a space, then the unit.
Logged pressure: 9; bar
